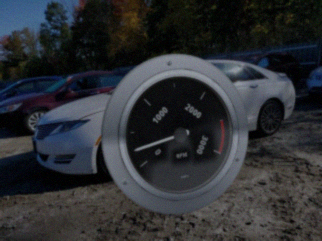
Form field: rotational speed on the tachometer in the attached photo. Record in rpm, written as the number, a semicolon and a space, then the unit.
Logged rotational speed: 250; rpm
